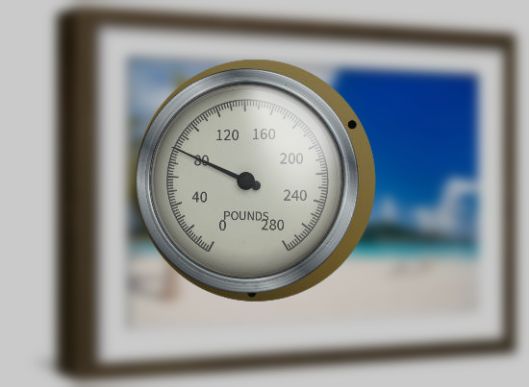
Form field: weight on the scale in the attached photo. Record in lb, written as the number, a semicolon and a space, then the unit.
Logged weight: 80; lb
